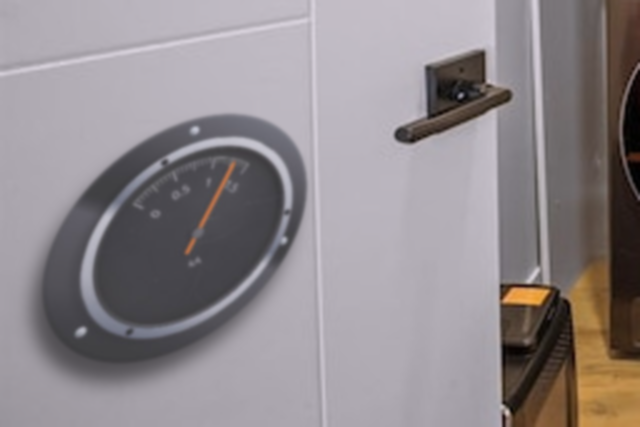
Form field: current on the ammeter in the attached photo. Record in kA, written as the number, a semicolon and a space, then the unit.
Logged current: 1.25; kA
